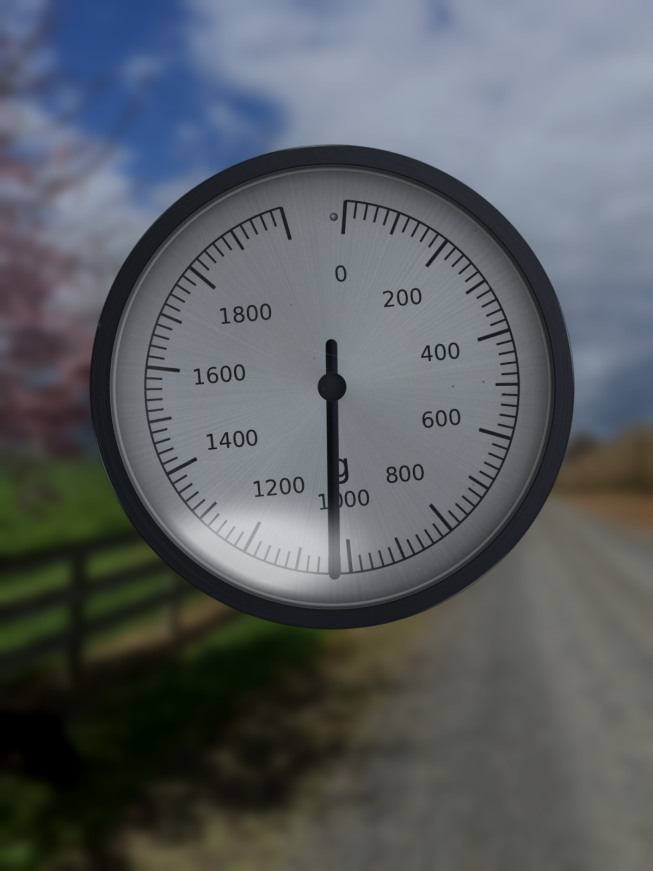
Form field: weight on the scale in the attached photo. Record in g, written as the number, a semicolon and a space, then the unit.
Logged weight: 1030; g
